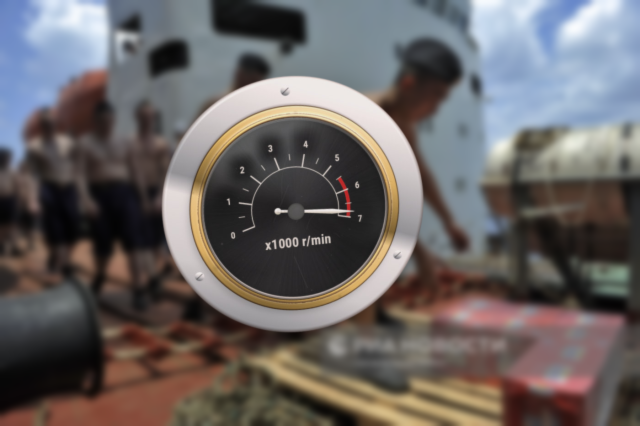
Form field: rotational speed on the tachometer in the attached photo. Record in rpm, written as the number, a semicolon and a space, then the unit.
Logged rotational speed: 6750; rpm
